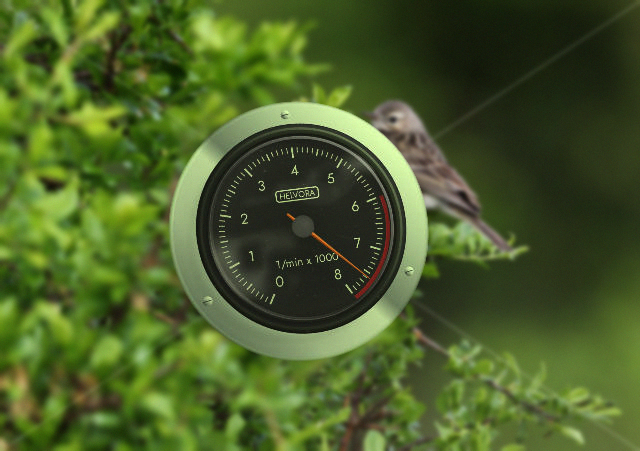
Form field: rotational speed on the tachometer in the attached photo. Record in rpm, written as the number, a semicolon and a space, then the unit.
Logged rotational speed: 7600; rpm
